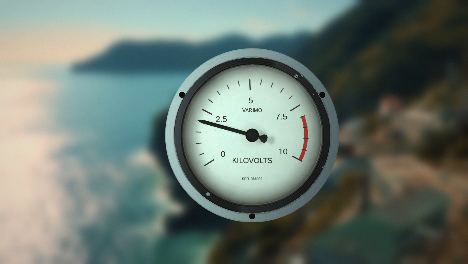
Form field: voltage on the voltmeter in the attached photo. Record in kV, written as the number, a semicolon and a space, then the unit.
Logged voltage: 2; kV
